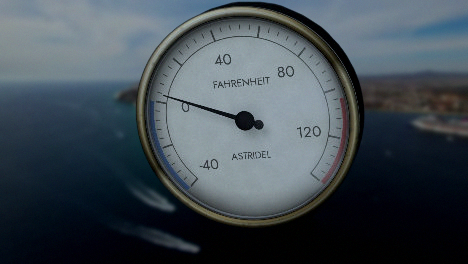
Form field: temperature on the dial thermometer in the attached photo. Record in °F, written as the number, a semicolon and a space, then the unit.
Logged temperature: 4; °F
